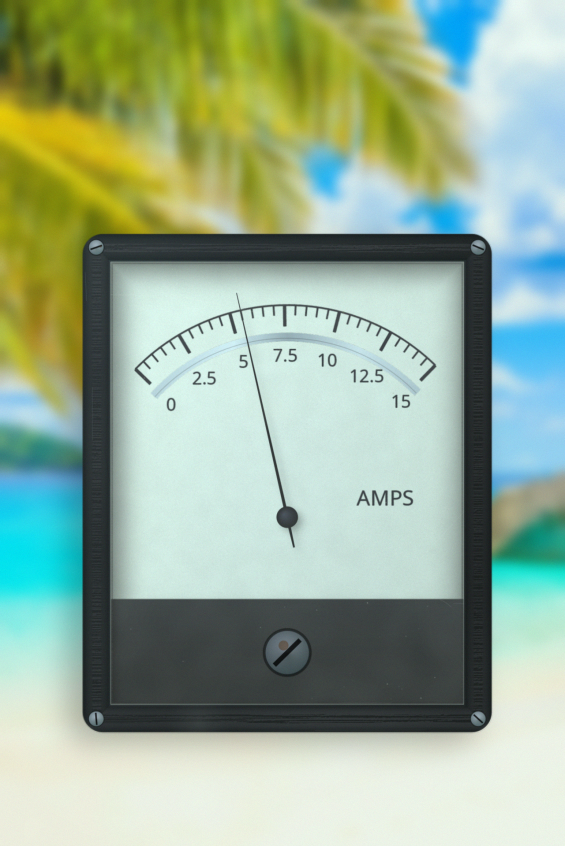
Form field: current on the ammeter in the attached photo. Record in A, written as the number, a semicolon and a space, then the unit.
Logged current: 5.5; A
